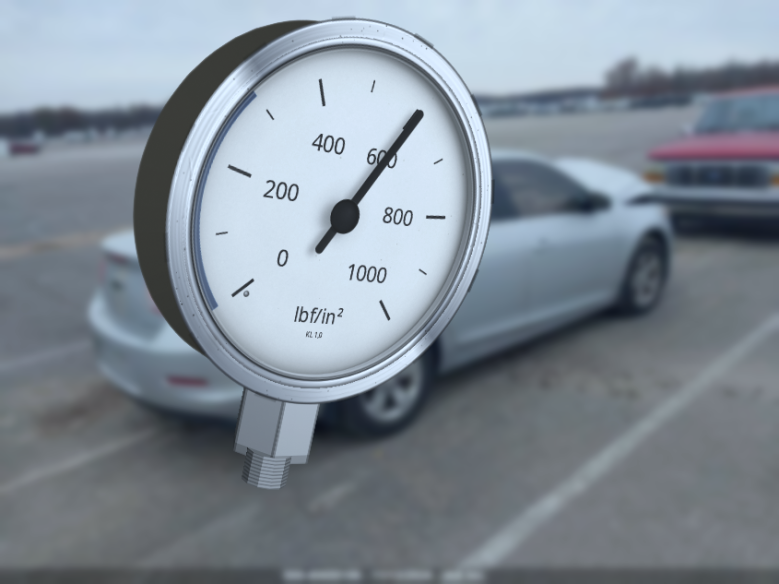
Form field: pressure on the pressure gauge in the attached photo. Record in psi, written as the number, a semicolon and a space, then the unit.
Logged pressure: 600; psi
